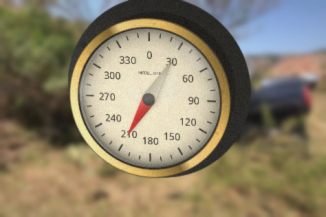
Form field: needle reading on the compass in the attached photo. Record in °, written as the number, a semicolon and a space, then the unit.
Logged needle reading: 210; °
